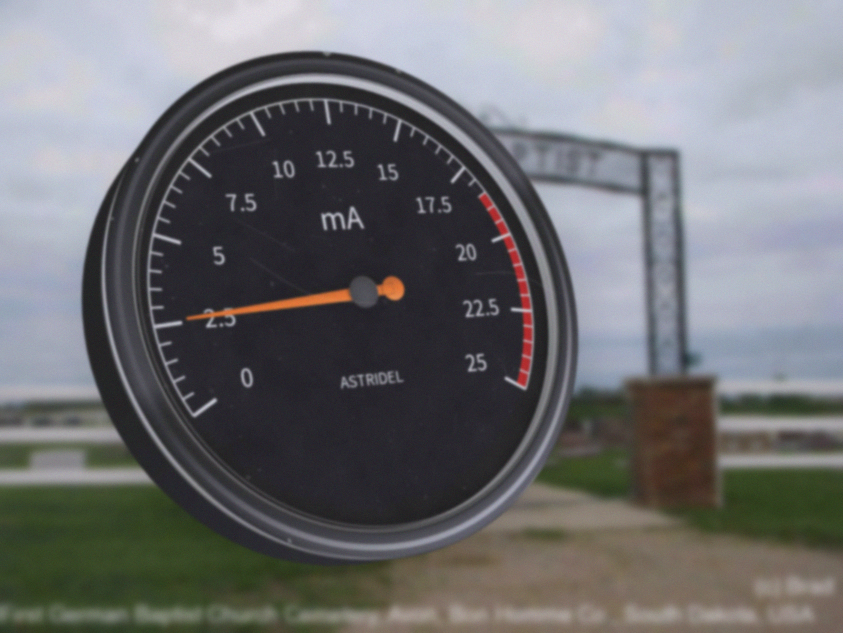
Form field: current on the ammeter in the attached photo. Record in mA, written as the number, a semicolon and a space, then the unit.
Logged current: 2.5; mA
